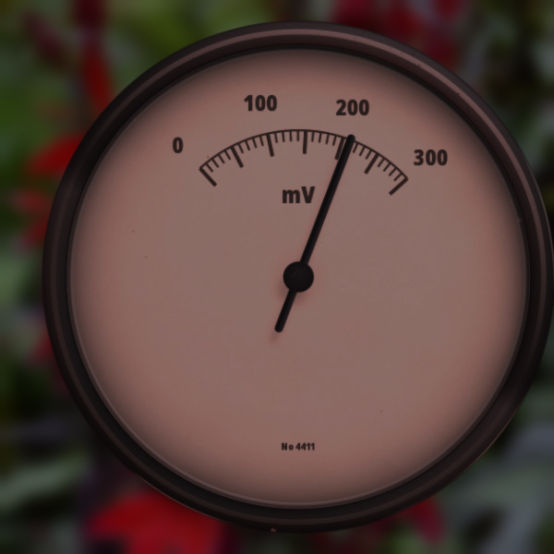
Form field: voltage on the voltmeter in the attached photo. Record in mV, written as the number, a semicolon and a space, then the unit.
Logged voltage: 210; mV
